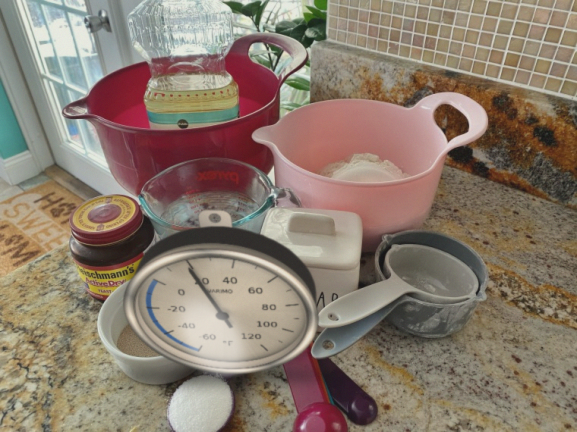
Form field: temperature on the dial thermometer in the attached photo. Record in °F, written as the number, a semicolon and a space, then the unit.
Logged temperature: 20; °F
